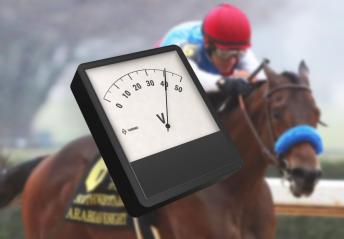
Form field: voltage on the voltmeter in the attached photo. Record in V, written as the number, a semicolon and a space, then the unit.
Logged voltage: 40; V
